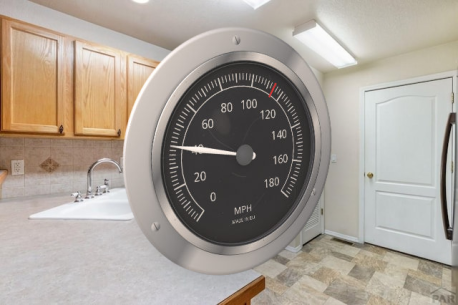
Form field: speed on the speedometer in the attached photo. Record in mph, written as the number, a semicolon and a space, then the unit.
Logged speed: 40; mph
